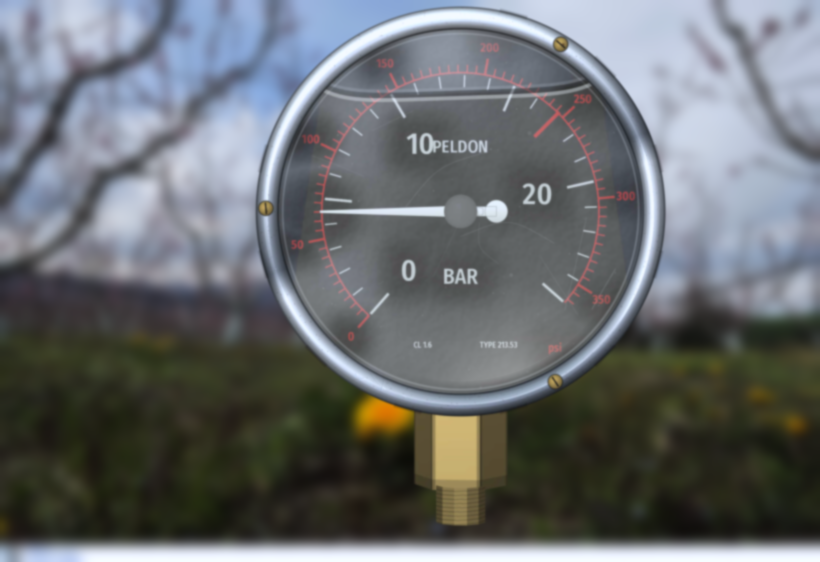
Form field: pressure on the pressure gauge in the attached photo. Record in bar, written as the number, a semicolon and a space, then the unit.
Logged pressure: 4.5; bar
